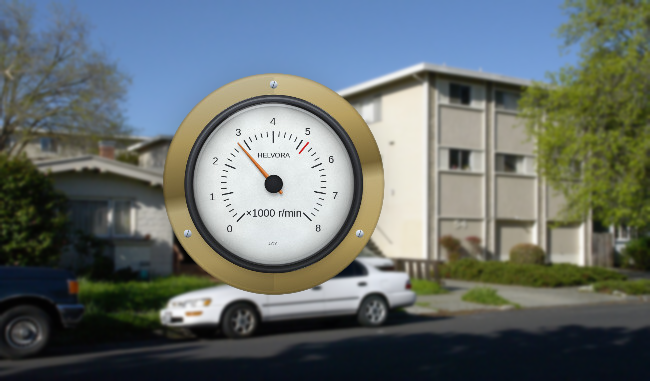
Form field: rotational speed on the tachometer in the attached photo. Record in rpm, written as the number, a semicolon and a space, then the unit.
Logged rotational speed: 2800; rpm
